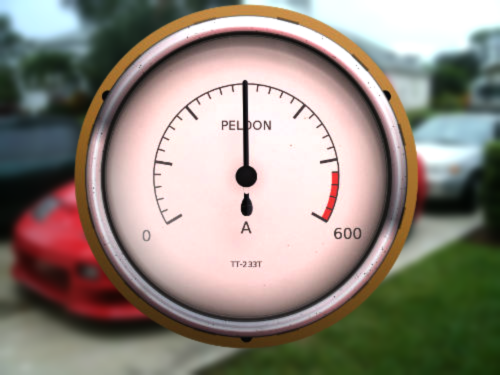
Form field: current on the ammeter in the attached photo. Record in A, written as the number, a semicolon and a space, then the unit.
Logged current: 300; A
